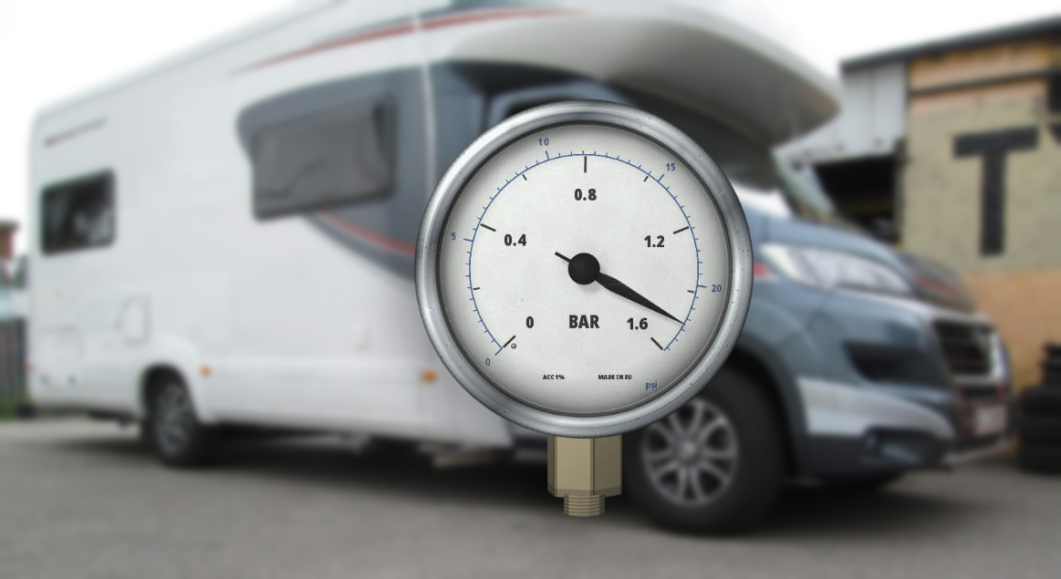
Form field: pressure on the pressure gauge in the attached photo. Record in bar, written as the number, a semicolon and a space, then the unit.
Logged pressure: 1.5; bar
